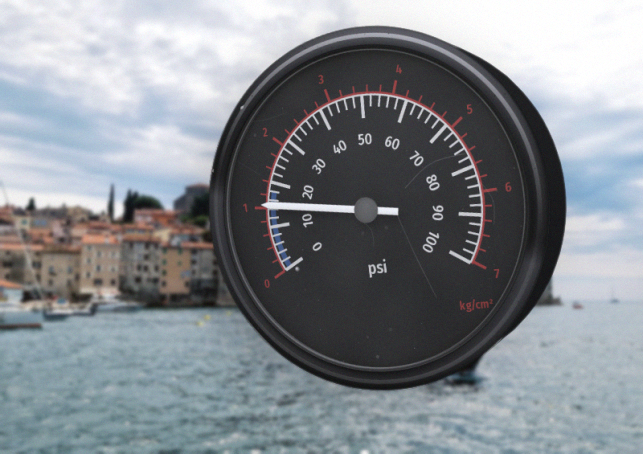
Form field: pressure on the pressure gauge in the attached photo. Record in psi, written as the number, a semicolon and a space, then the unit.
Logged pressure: 15; psi
